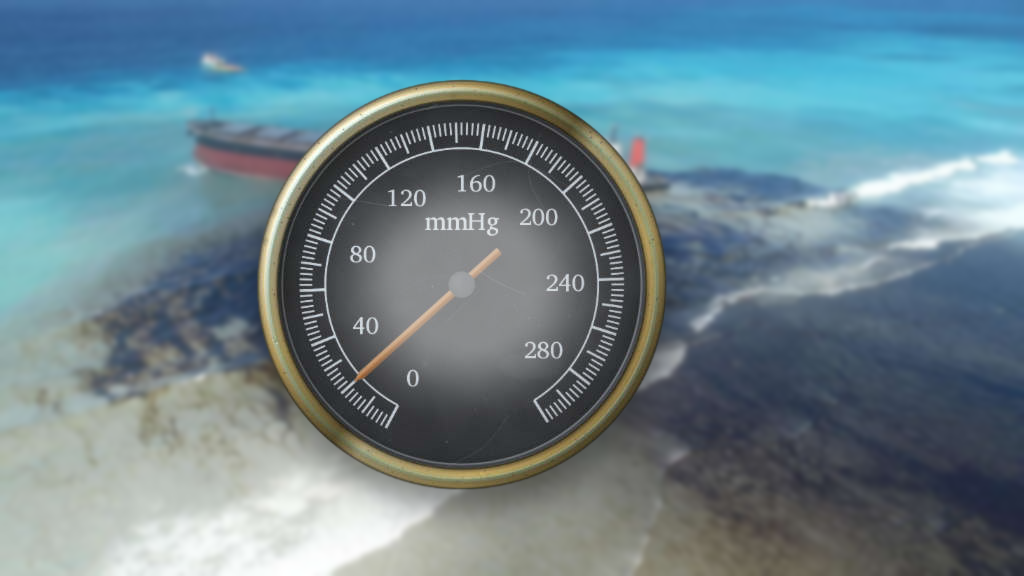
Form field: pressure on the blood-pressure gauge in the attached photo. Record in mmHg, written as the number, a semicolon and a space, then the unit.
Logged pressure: 20; mmHg
